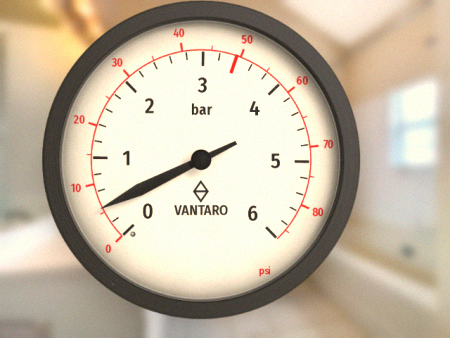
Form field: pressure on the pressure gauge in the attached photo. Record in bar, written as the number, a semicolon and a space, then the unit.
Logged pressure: 0.4; bar
